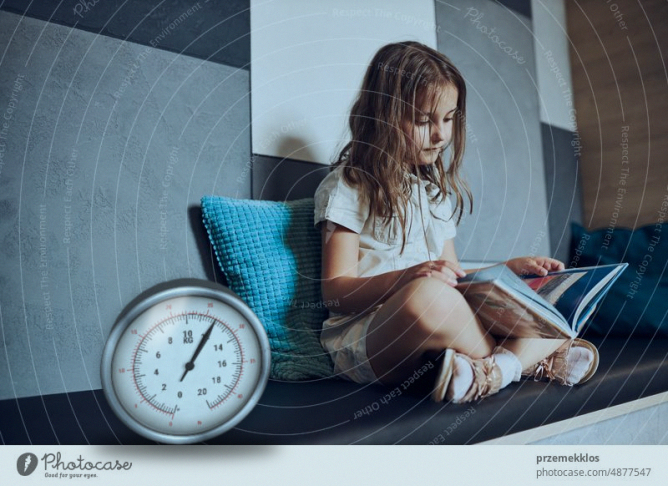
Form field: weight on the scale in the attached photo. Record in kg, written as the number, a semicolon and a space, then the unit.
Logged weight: 12; kg
